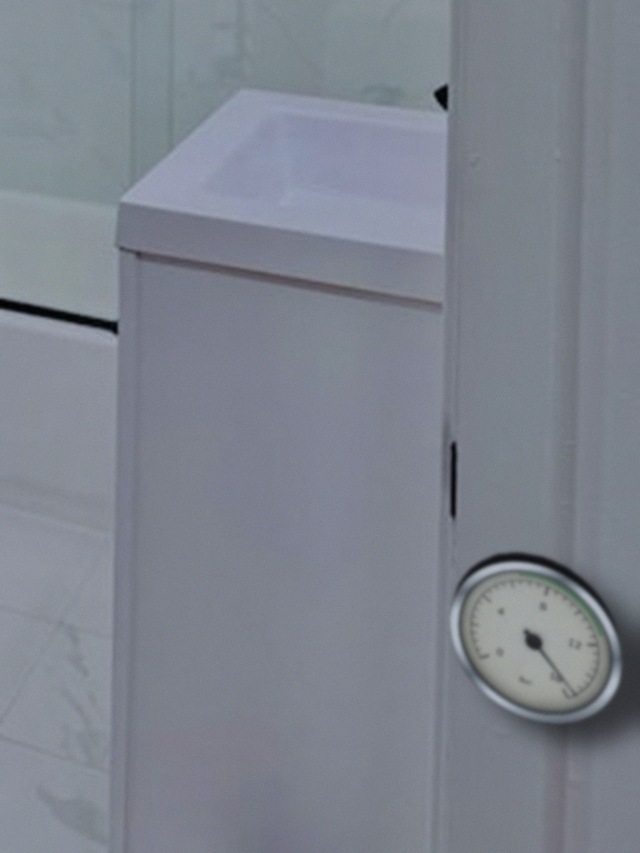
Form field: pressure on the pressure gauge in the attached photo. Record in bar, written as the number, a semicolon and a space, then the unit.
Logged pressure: 15.5; bar
